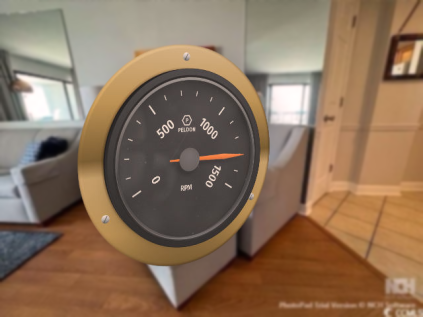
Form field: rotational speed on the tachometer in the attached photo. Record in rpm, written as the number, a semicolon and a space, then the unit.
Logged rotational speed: 1300; rpm
